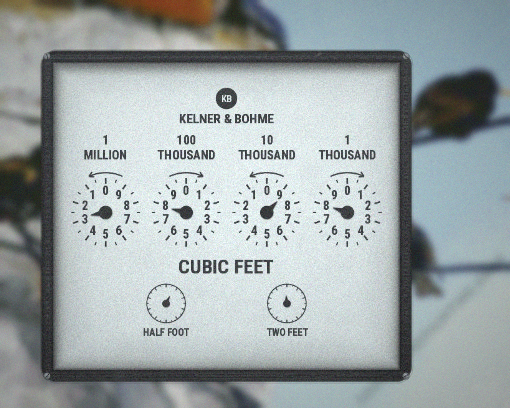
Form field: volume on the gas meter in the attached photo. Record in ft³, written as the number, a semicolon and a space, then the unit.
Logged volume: 278800; ft³
